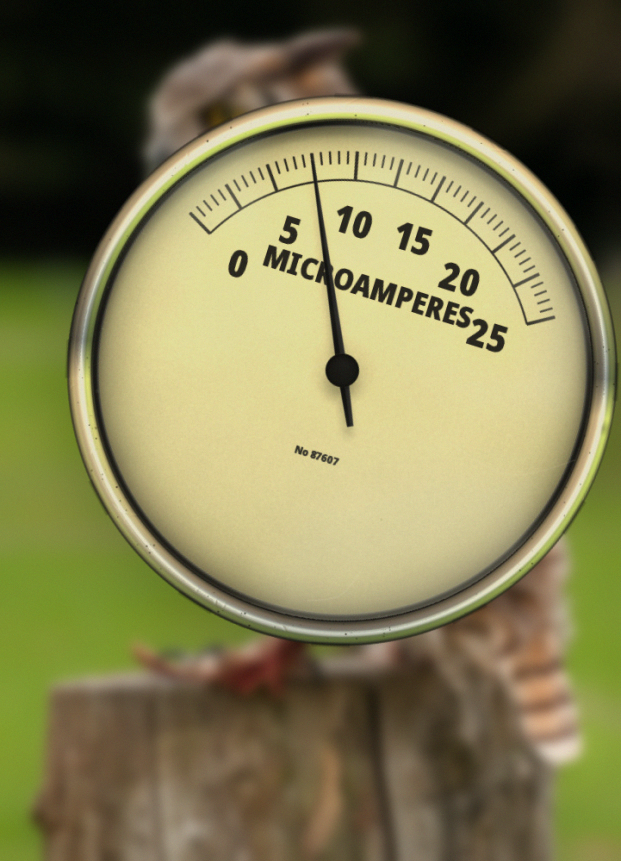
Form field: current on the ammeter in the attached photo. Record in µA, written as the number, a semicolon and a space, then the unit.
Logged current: 7.5; µA
